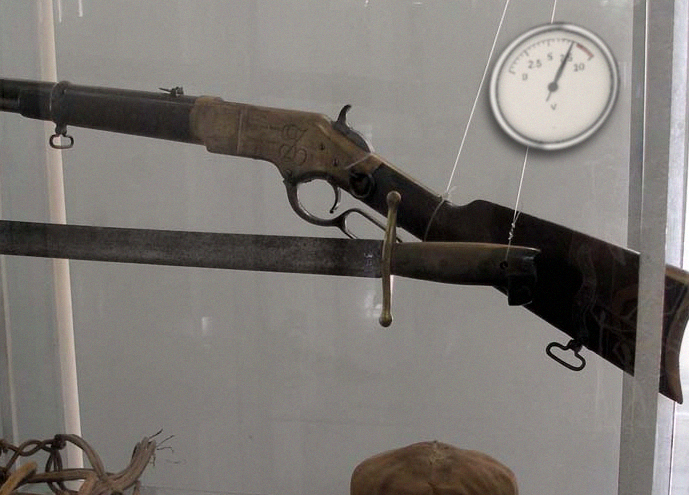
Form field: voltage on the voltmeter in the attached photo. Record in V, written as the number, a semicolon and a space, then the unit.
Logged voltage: 7.5; V
